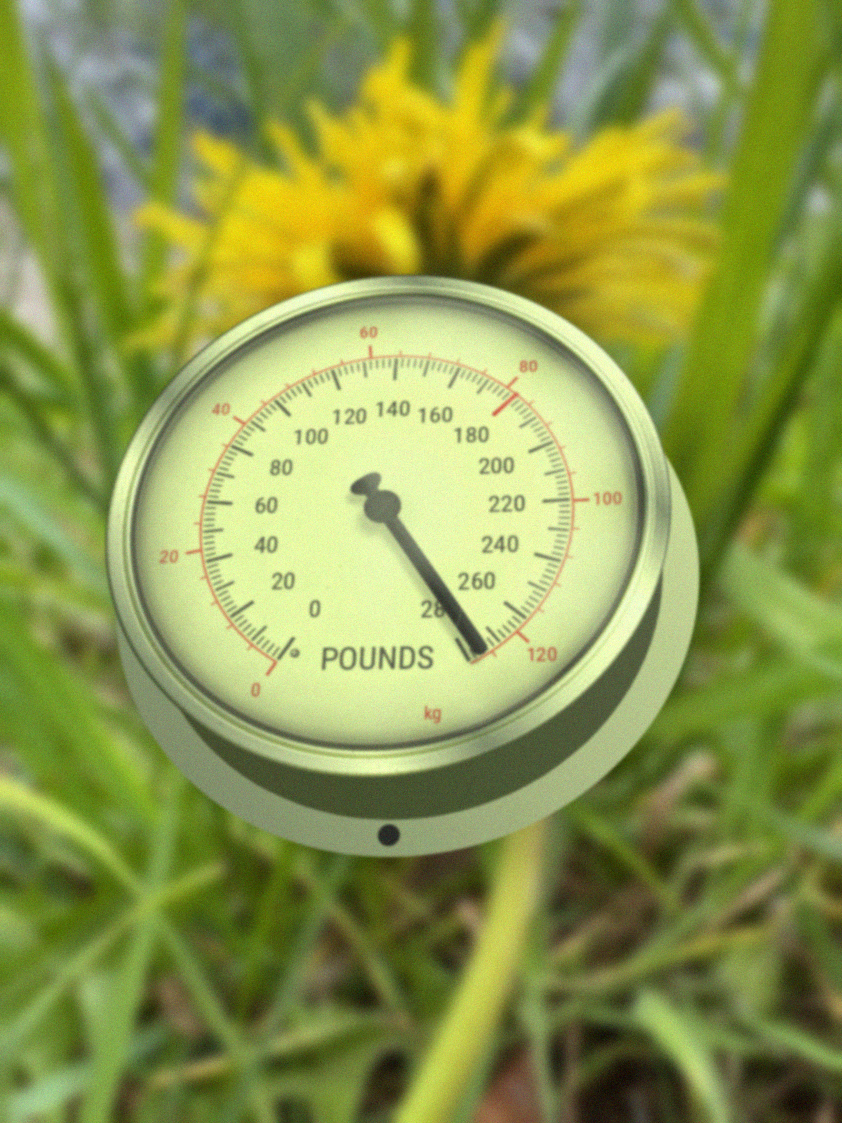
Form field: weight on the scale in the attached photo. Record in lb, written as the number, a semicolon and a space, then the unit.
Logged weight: 276; lb
